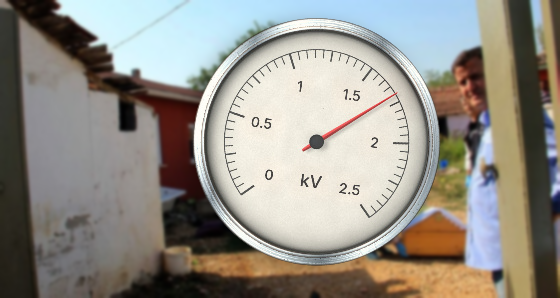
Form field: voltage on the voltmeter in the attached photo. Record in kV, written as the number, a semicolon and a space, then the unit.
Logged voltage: 1.7; kV
